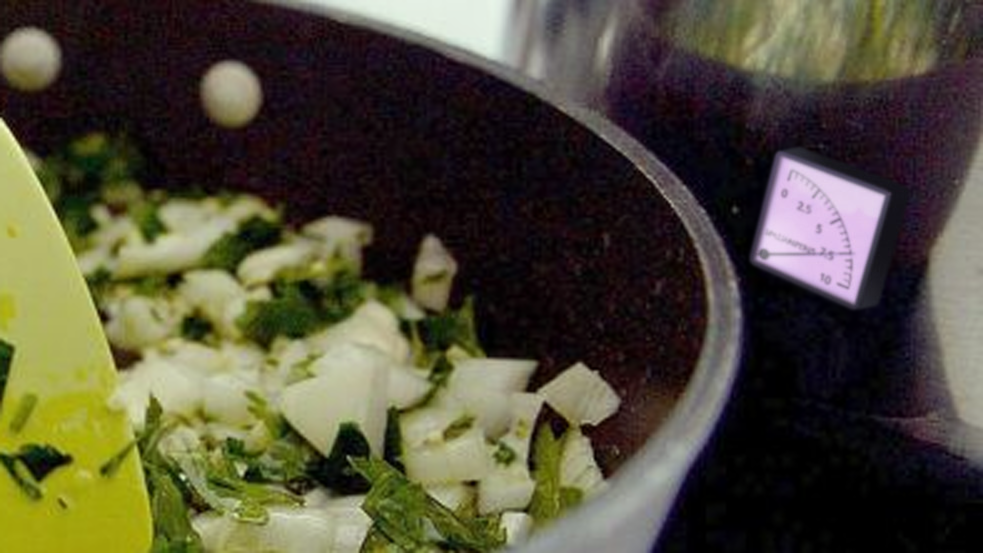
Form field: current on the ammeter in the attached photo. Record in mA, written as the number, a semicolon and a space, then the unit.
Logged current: 7.5; mA
